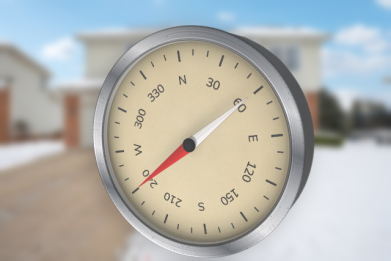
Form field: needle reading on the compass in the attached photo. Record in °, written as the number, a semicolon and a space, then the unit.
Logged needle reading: 240; °
